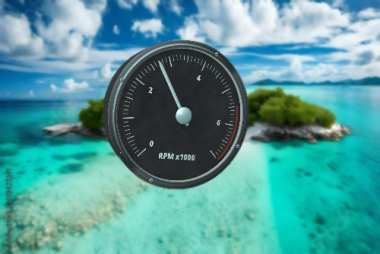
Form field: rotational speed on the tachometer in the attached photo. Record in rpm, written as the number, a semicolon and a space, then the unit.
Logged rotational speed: 2700; rpm
